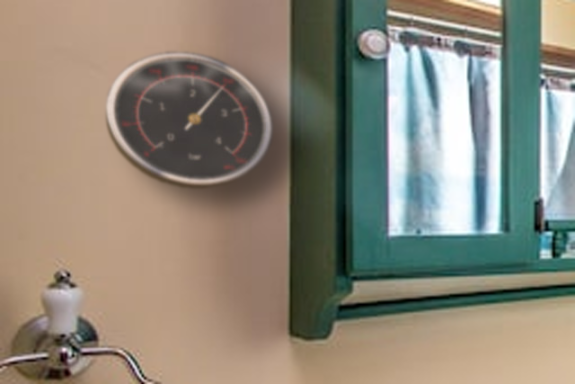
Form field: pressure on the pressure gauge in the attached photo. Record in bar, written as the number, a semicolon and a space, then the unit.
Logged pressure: 2.5; bar
